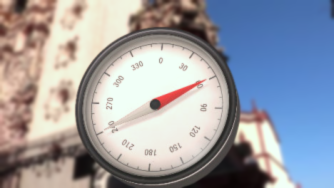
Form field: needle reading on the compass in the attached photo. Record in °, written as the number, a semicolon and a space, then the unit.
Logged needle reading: 60; °
